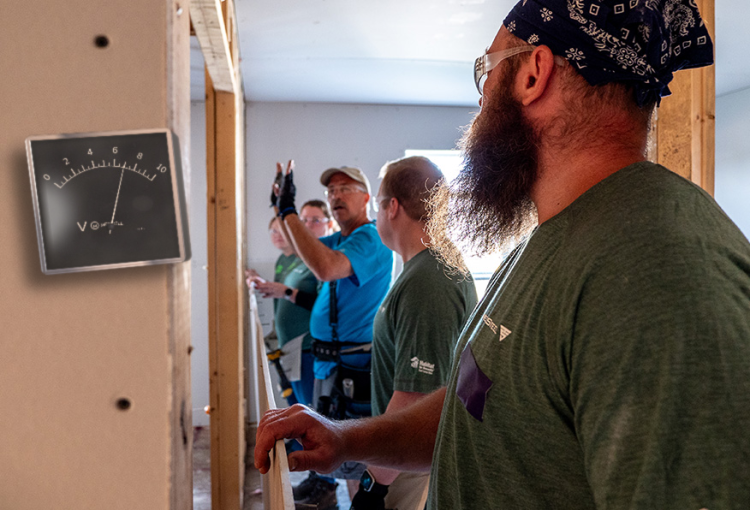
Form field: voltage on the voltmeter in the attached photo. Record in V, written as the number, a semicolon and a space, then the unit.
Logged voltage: 7; V
